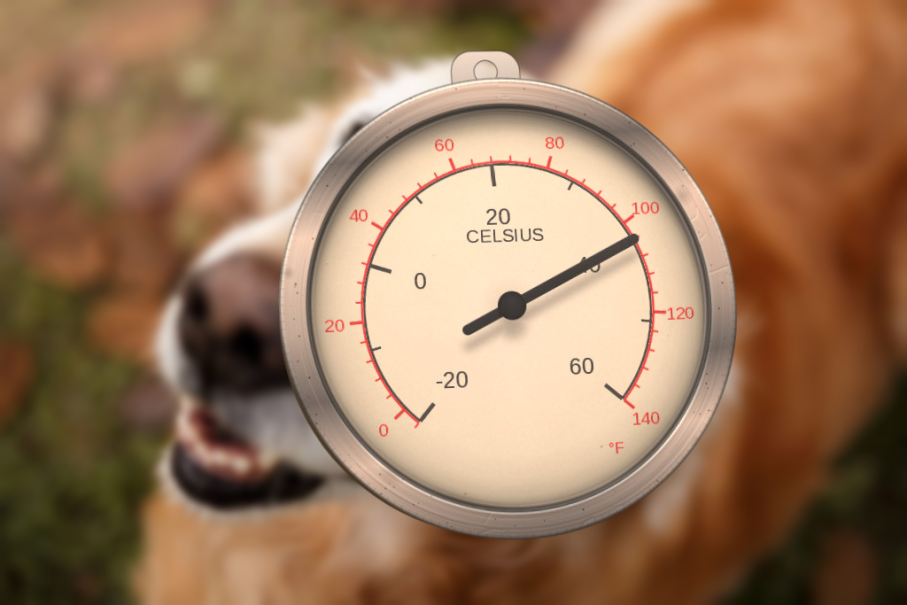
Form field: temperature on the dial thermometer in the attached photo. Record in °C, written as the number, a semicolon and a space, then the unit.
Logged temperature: 40; °C
